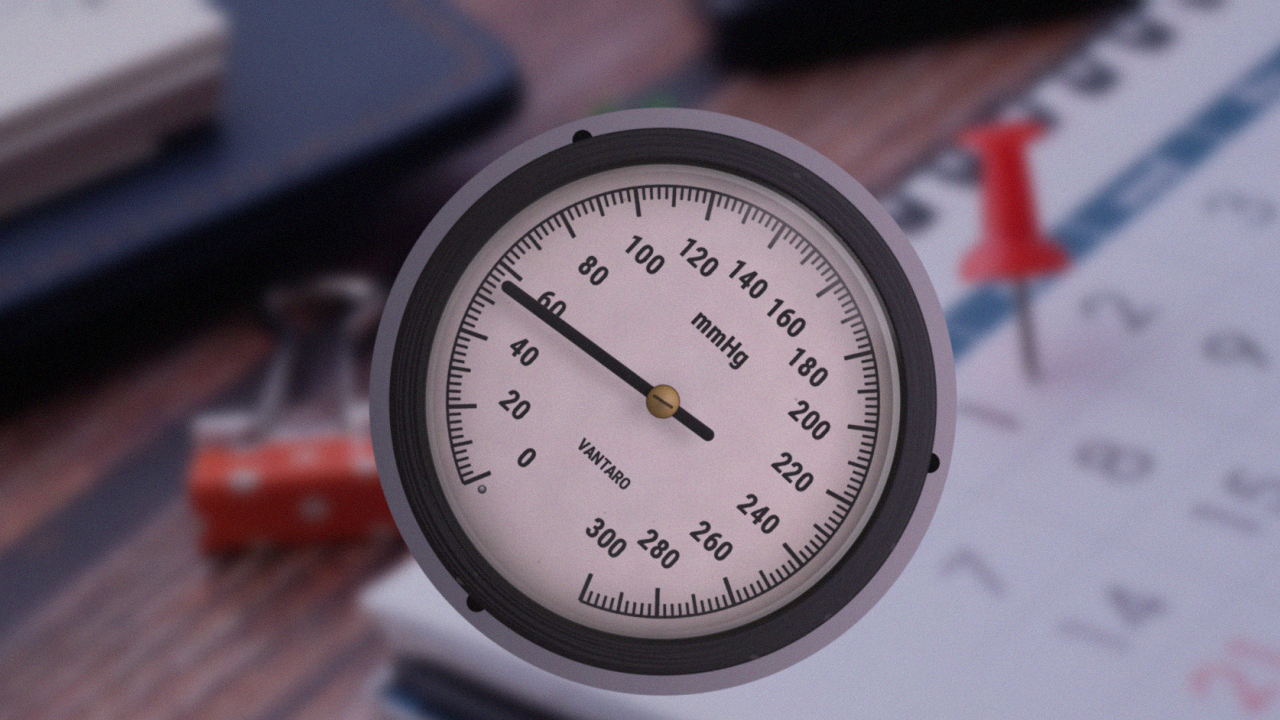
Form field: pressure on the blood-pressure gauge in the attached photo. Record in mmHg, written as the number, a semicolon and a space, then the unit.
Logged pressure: 56; mmHg
